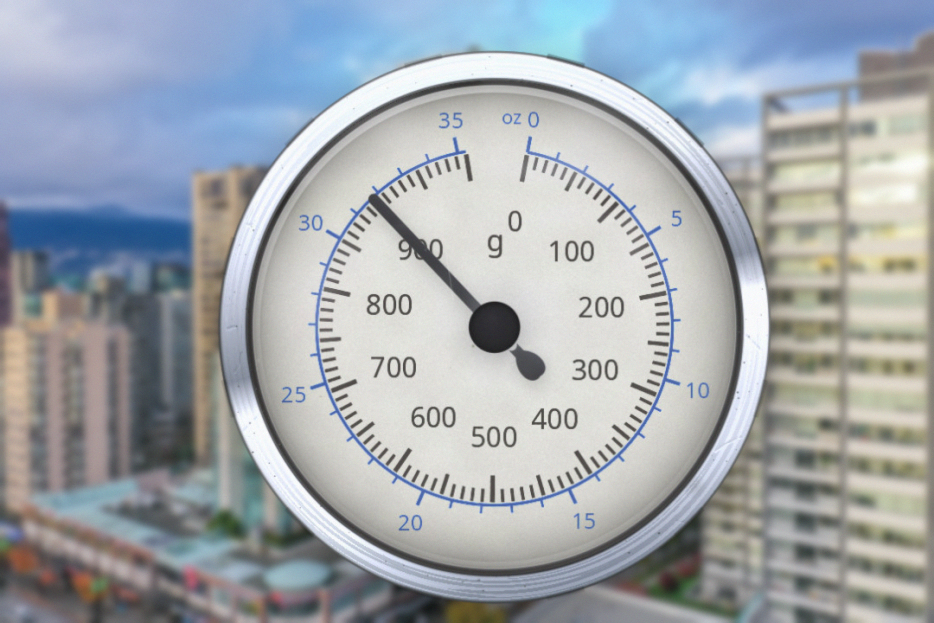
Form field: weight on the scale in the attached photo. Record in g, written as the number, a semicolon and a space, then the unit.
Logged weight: 900; g
